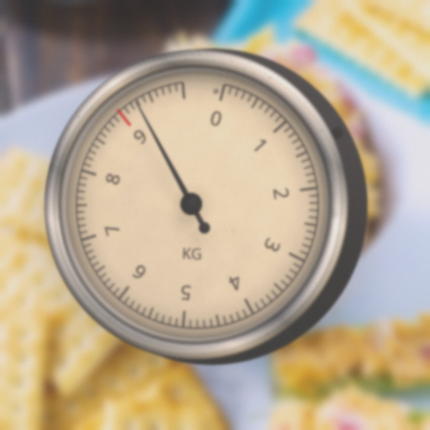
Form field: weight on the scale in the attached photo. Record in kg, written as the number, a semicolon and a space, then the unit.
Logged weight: 9.3; kg
